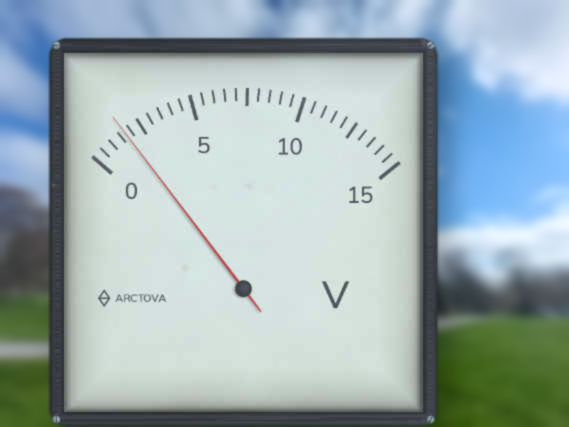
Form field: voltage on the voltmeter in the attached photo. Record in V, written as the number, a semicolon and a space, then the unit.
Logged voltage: 1.75; V
